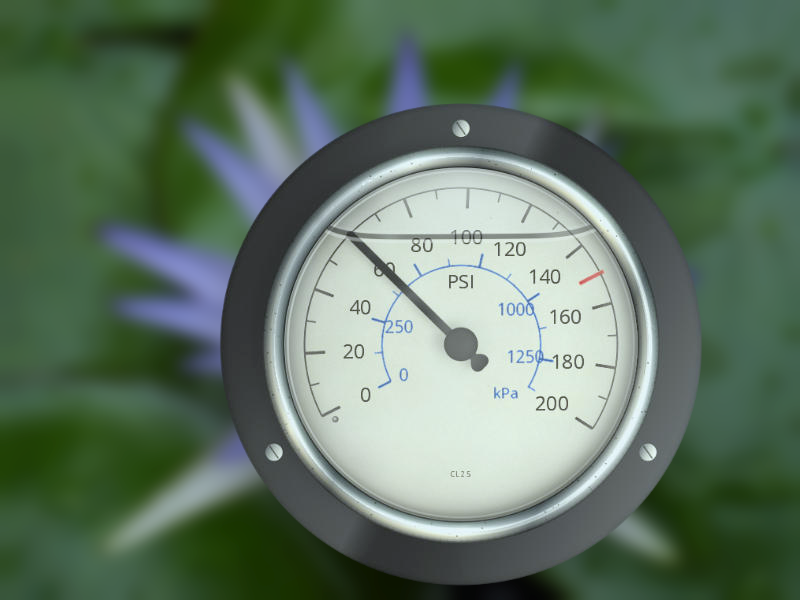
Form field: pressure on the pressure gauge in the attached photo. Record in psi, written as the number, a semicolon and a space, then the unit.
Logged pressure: 60; psi
